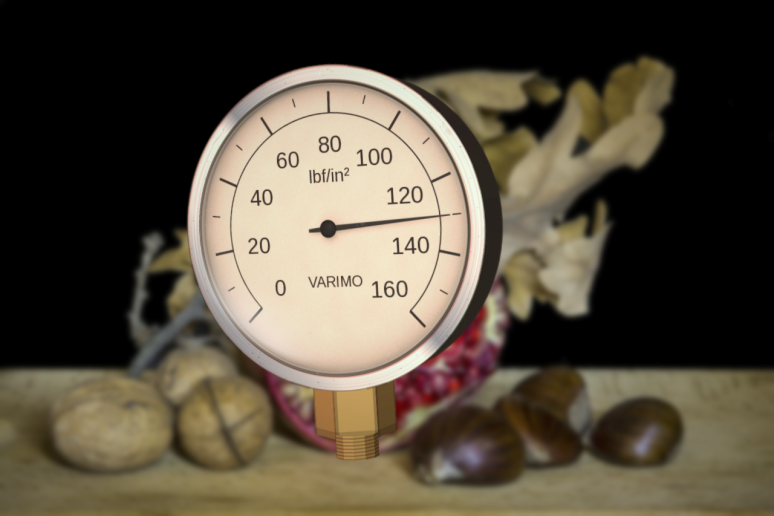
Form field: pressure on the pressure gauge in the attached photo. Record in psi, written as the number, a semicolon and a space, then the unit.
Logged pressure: 130; psi
